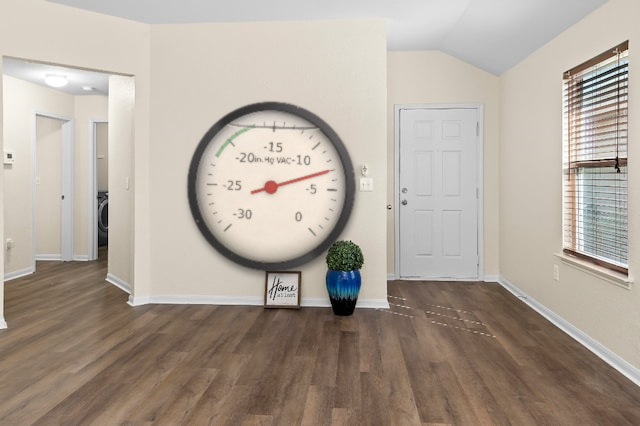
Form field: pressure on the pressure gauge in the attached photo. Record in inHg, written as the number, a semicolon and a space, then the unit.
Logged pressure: -7; inHg
